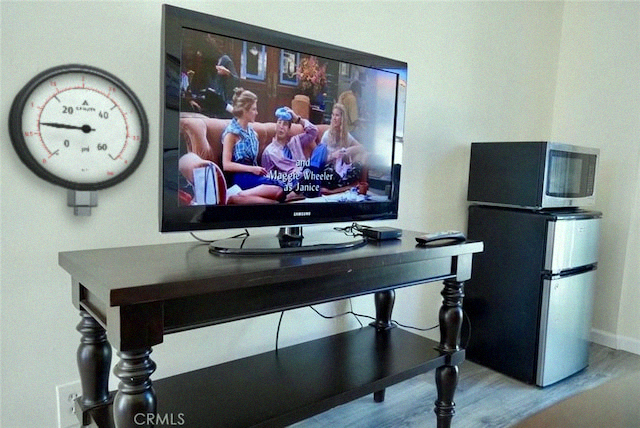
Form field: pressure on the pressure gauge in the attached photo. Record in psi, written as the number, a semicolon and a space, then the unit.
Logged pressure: 10; psi
